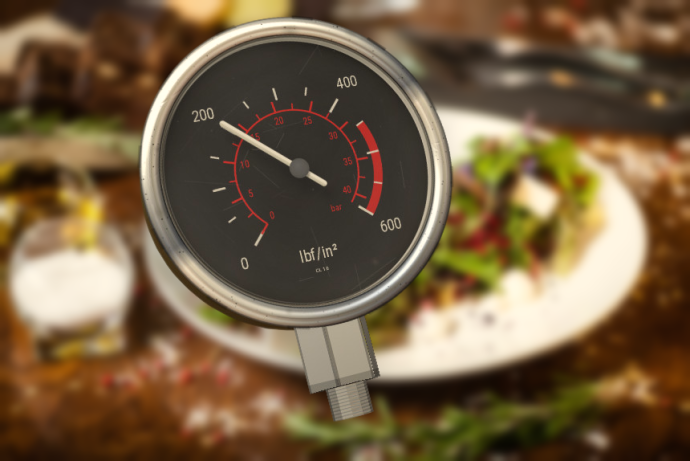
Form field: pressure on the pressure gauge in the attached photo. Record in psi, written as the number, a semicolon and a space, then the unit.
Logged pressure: 200; psi
